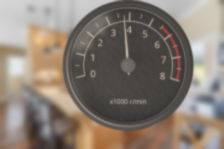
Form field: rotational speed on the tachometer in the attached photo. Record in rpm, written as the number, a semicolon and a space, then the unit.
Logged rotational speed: 3750; rpm
